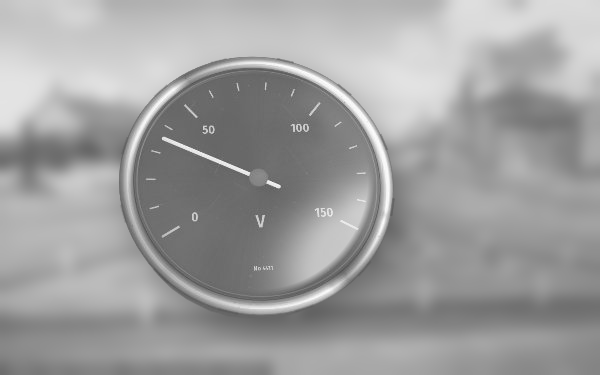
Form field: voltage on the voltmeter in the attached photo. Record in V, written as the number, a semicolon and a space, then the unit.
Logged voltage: 35; V
